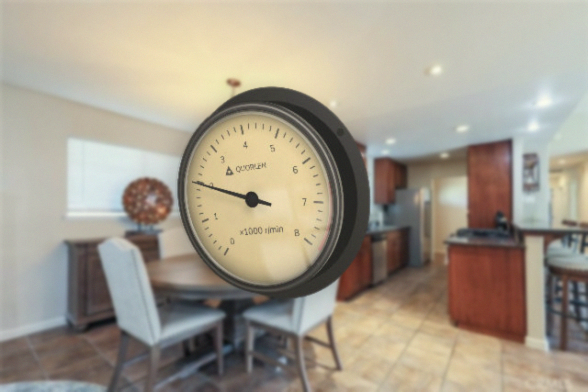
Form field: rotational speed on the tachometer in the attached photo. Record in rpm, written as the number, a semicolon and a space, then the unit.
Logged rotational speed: 2000; rpm
